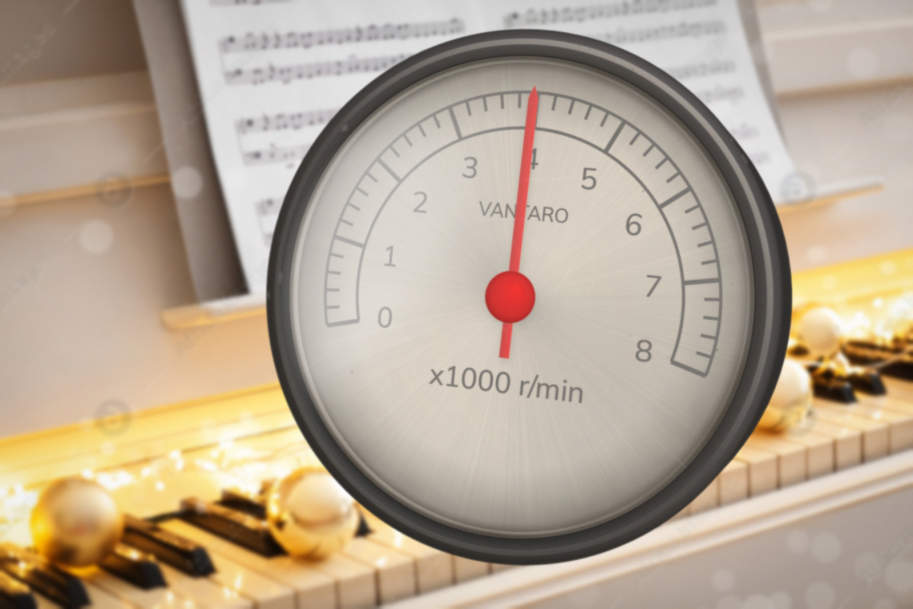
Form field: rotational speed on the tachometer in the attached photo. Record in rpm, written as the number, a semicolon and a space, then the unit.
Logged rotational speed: 4000; rpm
